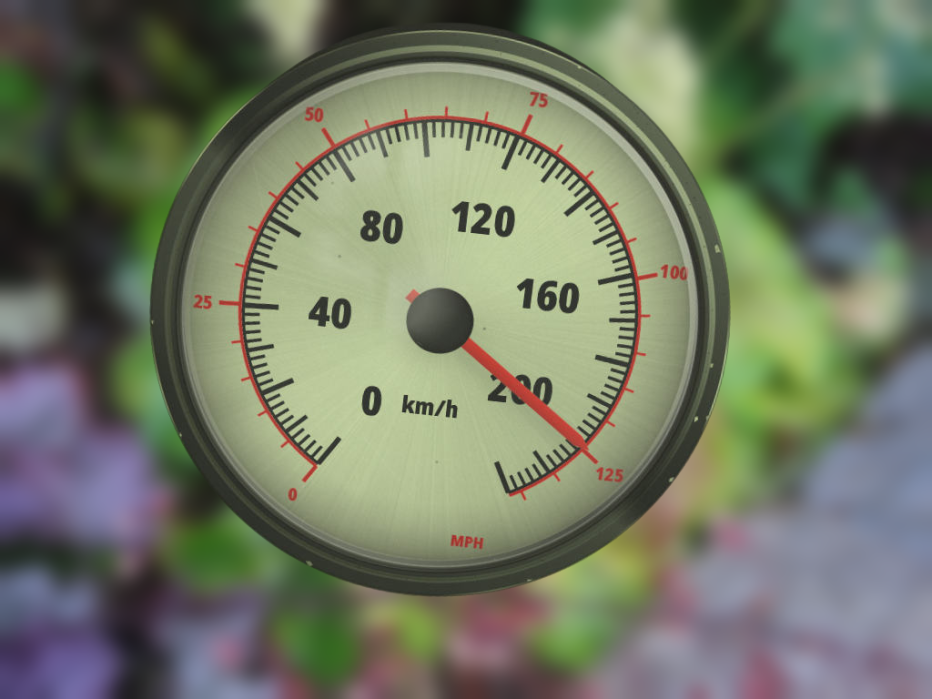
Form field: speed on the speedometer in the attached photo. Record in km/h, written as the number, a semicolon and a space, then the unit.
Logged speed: 200; km/h
